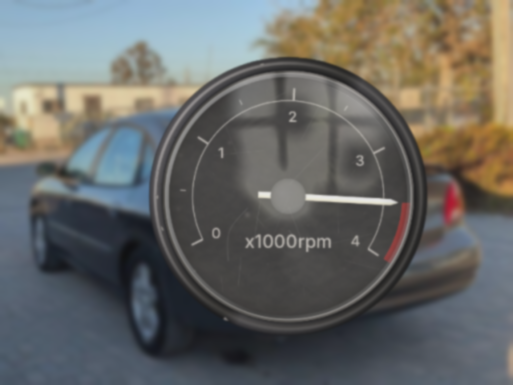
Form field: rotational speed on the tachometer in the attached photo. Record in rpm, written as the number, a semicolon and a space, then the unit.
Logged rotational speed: 3500; rpm
